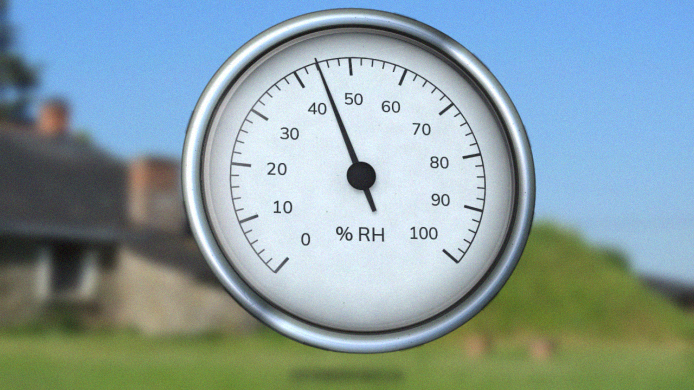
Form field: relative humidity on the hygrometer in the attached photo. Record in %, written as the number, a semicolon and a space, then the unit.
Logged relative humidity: 44; %
